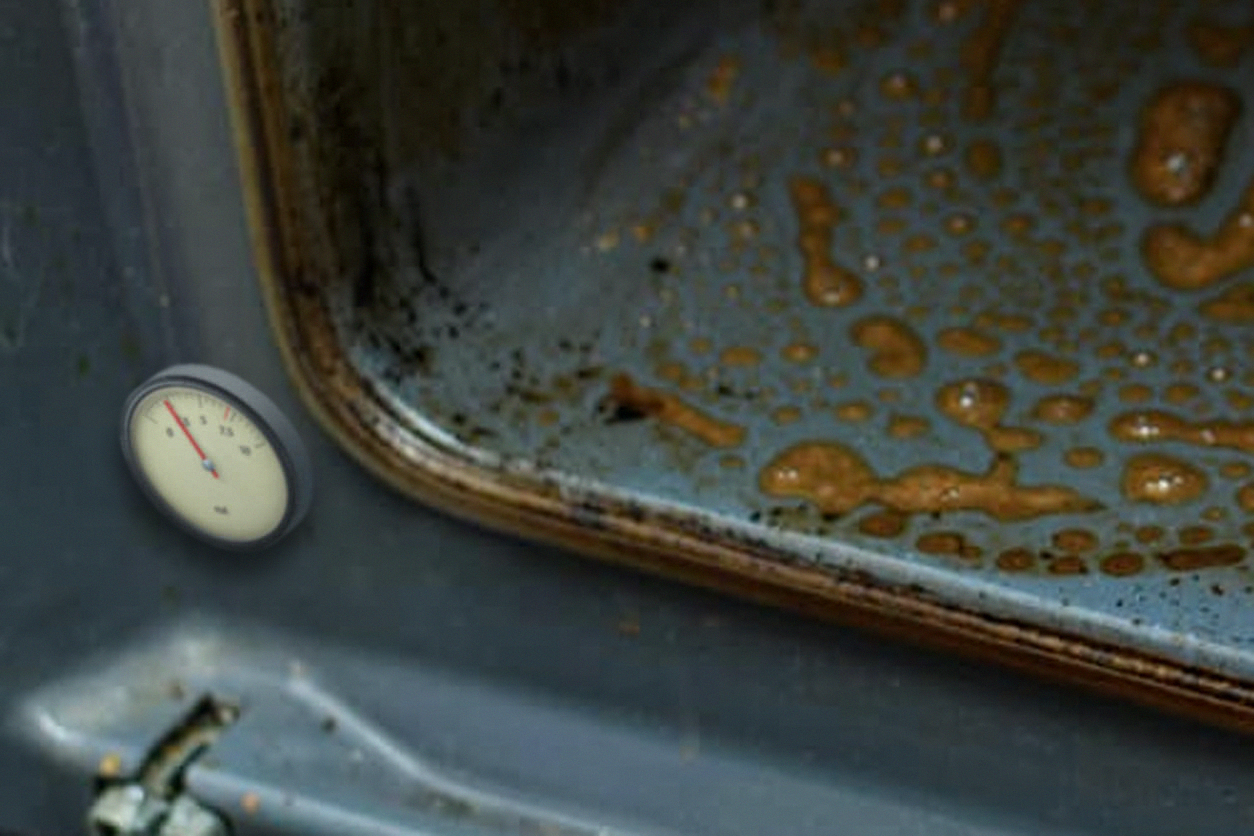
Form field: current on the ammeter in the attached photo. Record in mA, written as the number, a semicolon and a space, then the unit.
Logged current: 2.5; mA
